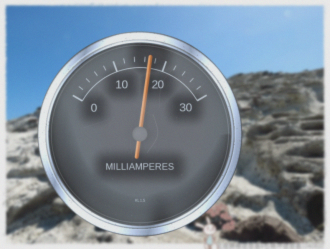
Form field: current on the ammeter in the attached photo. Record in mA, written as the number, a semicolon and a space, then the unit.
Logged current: 17; mA
